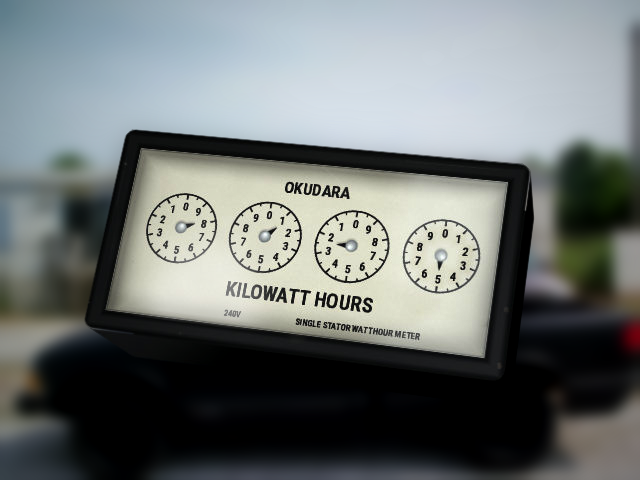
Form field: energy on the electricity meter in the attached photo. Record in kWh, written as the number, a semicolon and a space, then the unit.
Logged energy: 8125; kWh
